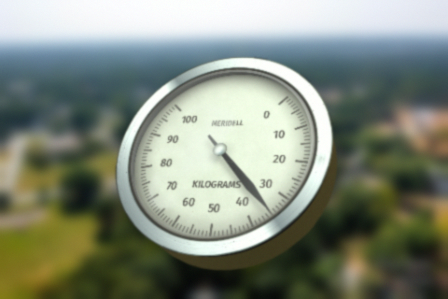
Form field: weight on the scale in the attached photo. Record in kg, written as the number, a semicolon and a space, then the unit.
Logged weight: 35; kg
